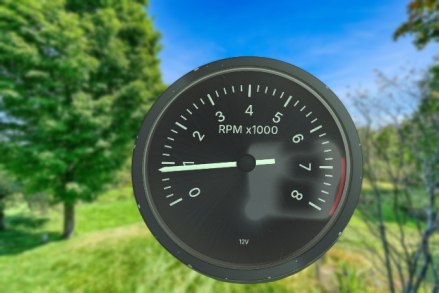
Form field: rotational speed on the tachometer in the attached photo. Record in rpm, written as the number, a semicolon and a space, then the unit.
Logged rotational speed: 800; rpm
